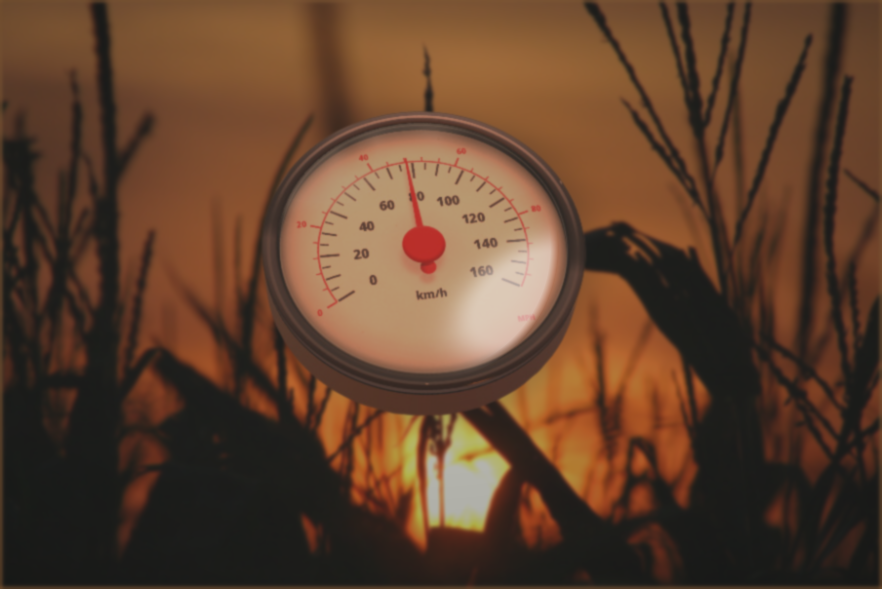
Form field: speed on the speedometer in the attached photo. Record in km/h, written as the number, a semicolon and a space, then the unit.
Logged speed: 77.5; km/h
